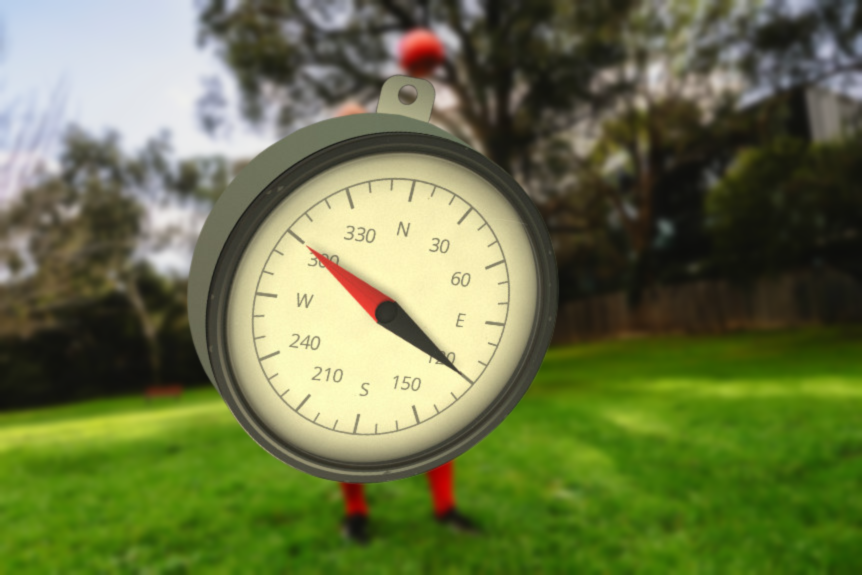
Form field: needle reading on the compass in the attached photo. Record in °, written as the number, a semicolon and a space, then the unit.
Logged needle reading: 300; °
